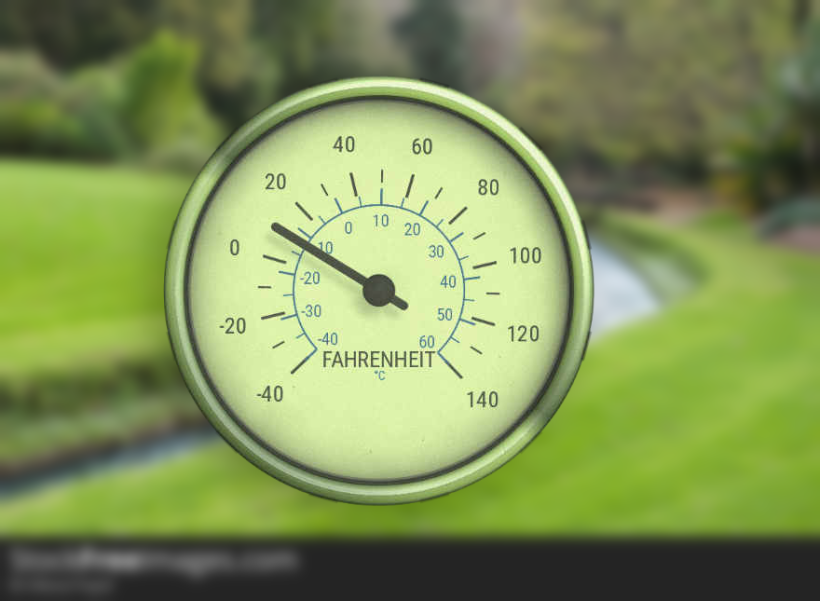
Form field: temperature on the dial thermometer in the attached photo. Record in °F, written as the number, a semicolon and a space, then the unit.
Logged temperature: 10; °F
